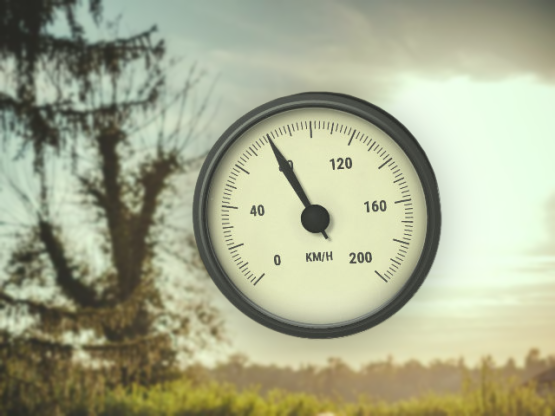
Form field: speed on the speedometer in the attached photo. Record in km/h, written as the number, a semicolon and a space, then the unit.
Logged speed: 80; km/h
